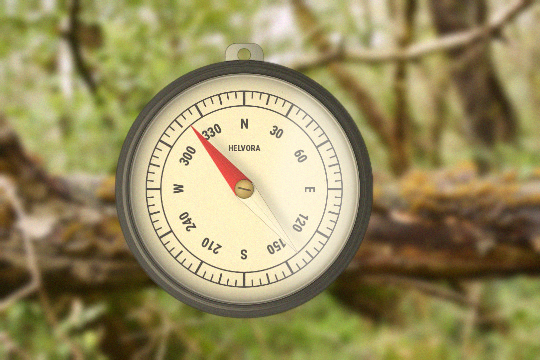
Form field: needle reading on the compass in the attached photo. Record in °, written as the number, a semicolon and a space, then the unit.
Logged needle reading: 320; °
